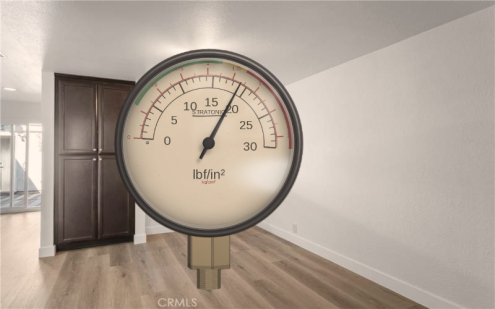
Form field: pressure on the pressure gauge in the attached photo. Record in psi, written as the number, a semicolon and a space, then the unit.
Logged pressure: 19; psi
